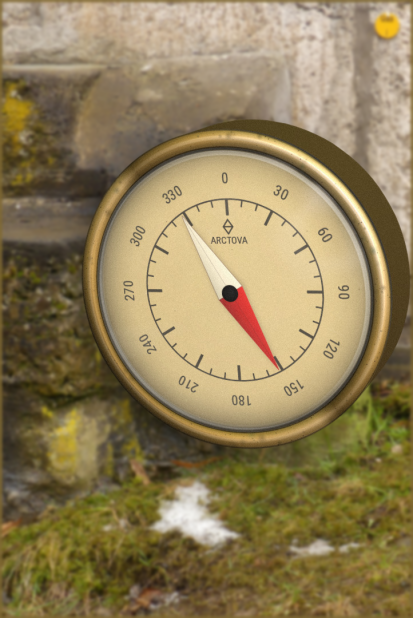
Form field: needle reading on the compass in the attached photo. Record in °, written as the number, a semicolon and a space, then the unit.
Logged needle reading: 150; °
